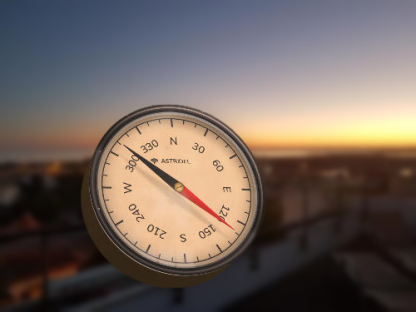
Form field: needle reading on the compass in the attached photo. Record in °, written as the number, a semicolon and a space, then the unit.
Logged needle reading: 130; °
